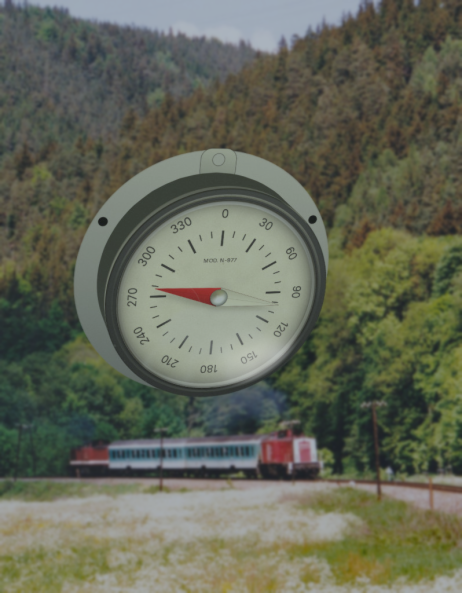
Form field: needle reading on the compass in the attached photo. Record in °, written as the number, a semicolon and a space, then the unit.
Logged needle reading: 280; °
